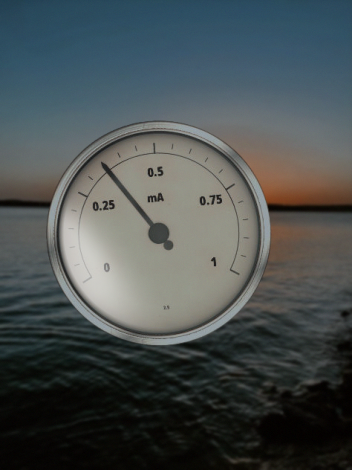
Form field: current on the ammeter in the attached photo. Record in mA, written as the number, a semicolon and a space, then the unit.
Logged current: 0.35; mA
